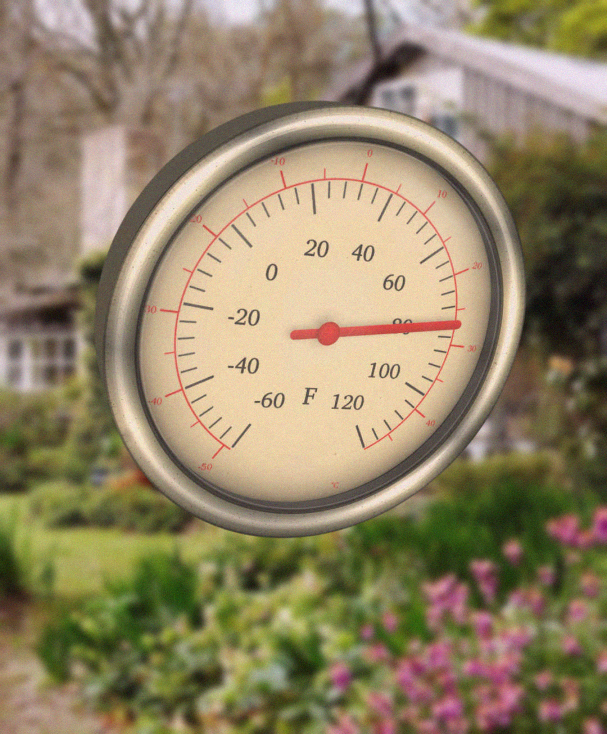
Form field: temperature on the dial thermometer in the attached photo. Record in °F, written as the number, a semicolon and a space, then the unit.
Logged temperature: 80; °F
